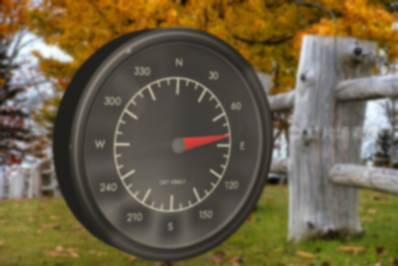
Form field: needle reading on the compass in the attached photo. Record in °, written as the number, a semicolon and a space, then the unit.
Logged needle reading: 80; °
